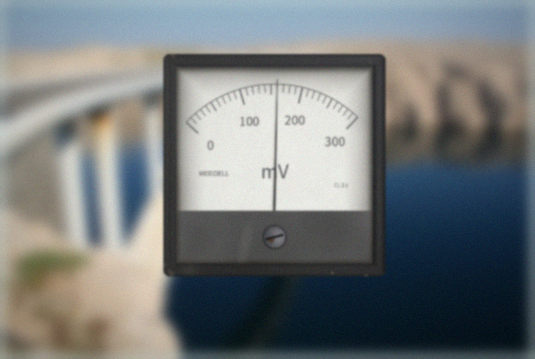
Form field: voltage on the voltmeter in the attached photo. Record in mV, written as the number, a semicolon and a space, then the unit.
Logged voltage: 160; mV
